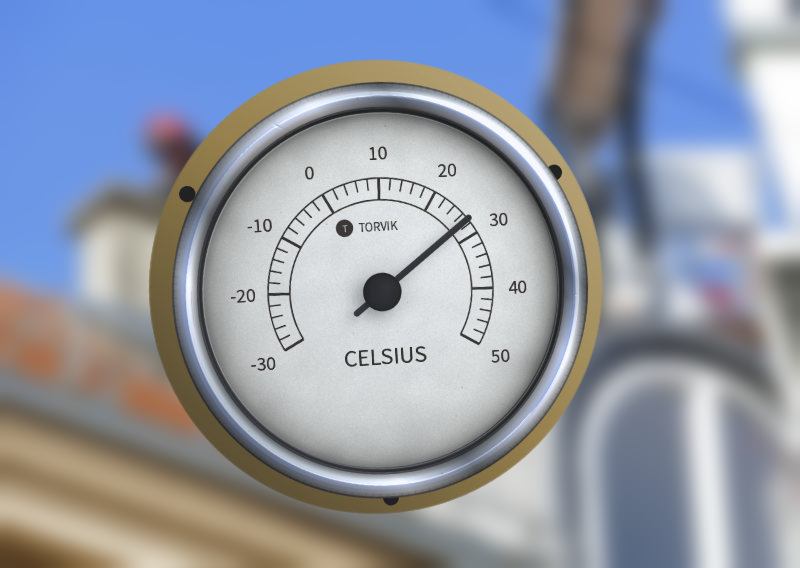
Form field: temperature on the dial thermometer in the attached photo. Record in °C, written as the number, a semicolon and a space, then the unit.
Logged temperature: 27; °C
